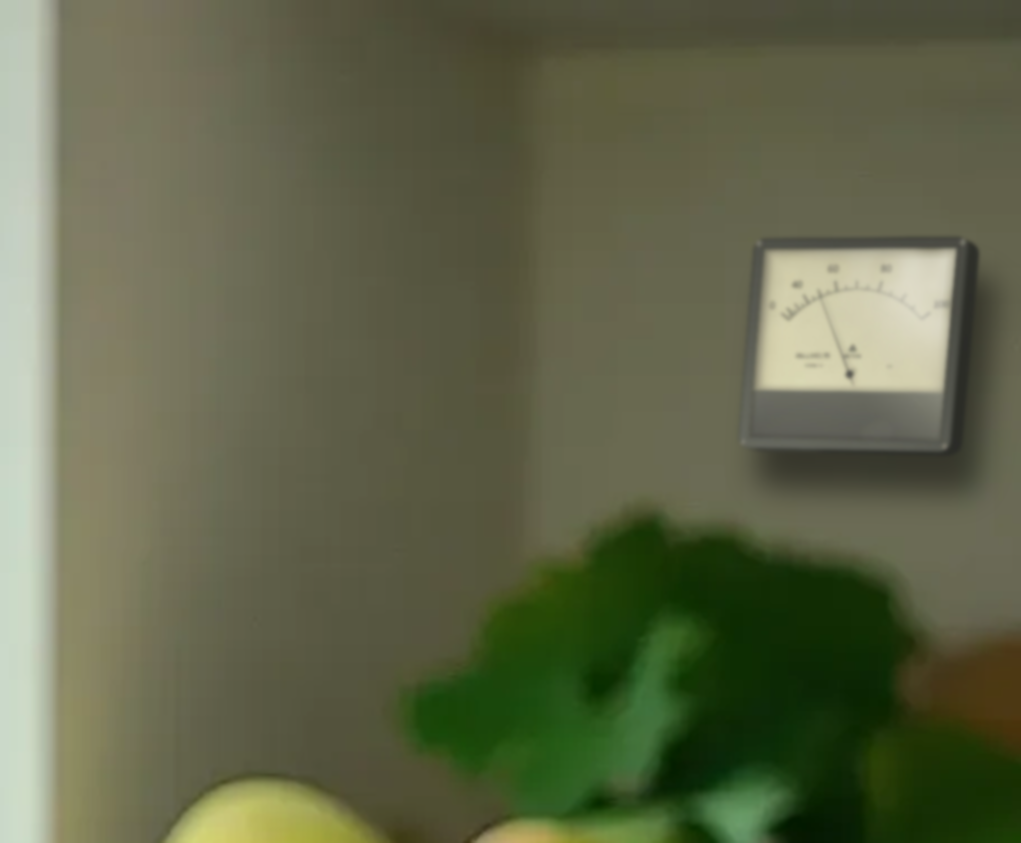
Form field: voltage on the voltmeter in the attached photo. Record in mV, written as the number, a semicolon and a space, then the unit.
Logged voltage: 50; mV
